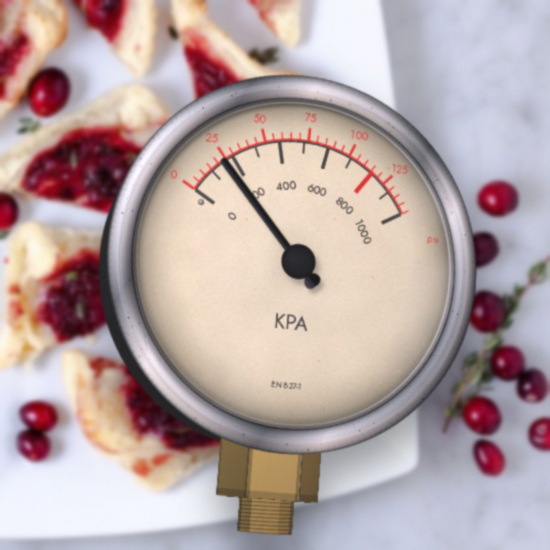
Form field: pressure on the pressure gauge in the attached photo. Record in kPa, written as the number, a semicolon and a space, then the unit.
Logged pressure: 150; kPa
